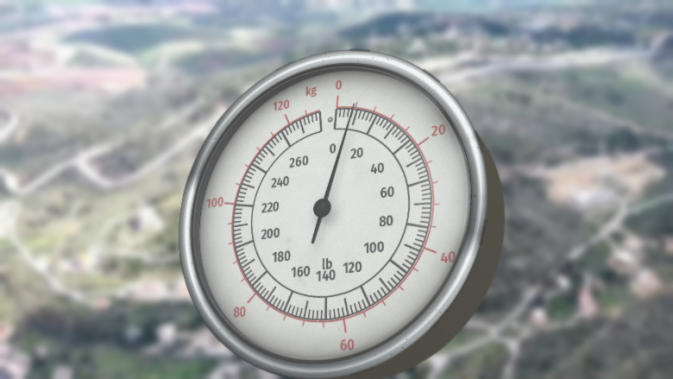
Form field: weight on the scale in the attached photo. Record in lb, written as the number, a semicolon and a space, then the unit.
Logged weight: 10; lb
